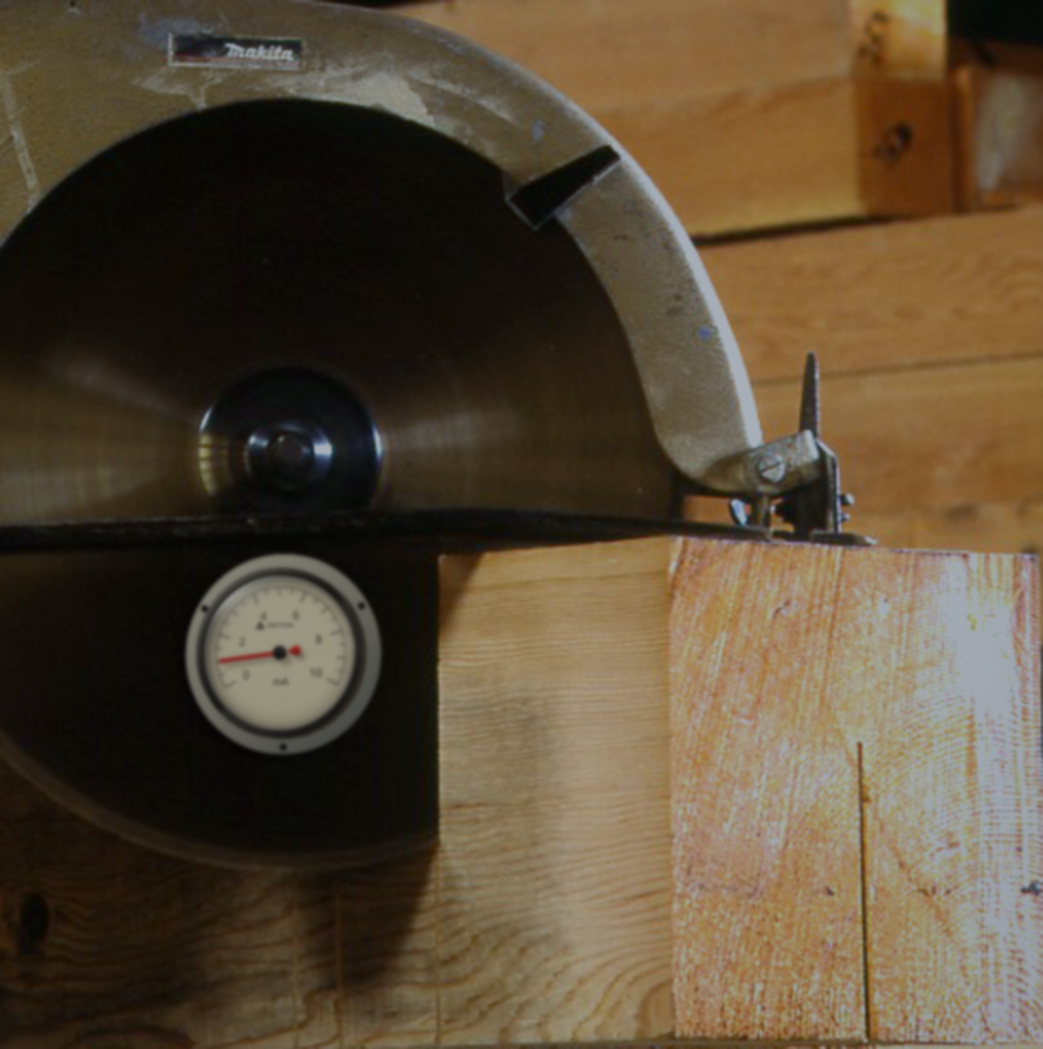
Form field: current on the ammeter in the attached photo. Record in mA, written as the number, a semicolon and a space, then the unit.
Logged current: 1; mA
